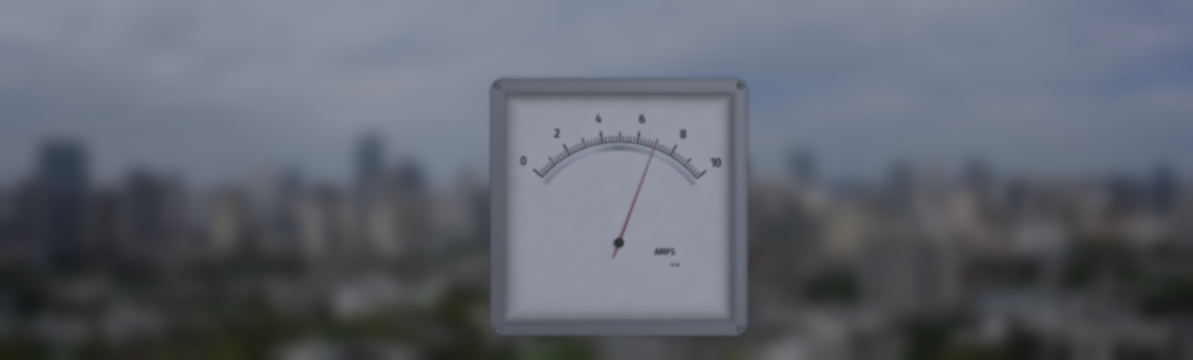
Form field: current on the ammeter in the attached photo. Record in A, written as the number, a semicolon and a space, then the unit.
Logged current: 7; A
